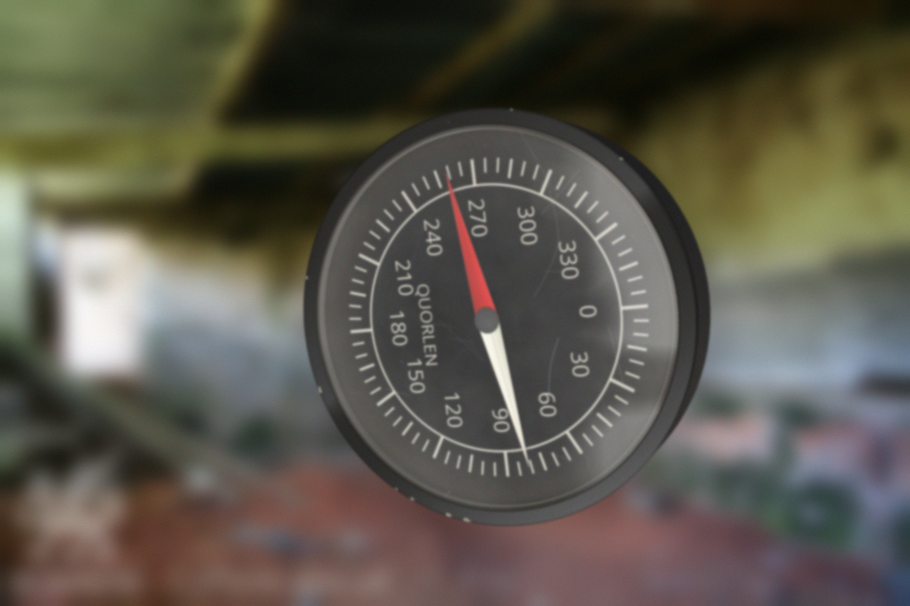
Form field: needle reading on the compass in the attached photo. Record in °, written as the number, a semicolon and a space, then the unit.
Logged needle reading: 260; °
